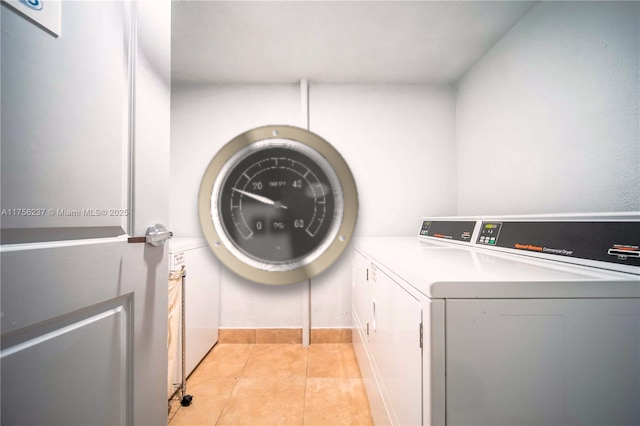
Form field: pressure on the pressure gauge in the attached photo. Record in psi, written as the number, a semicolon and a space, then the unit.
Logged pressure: 15; psi
